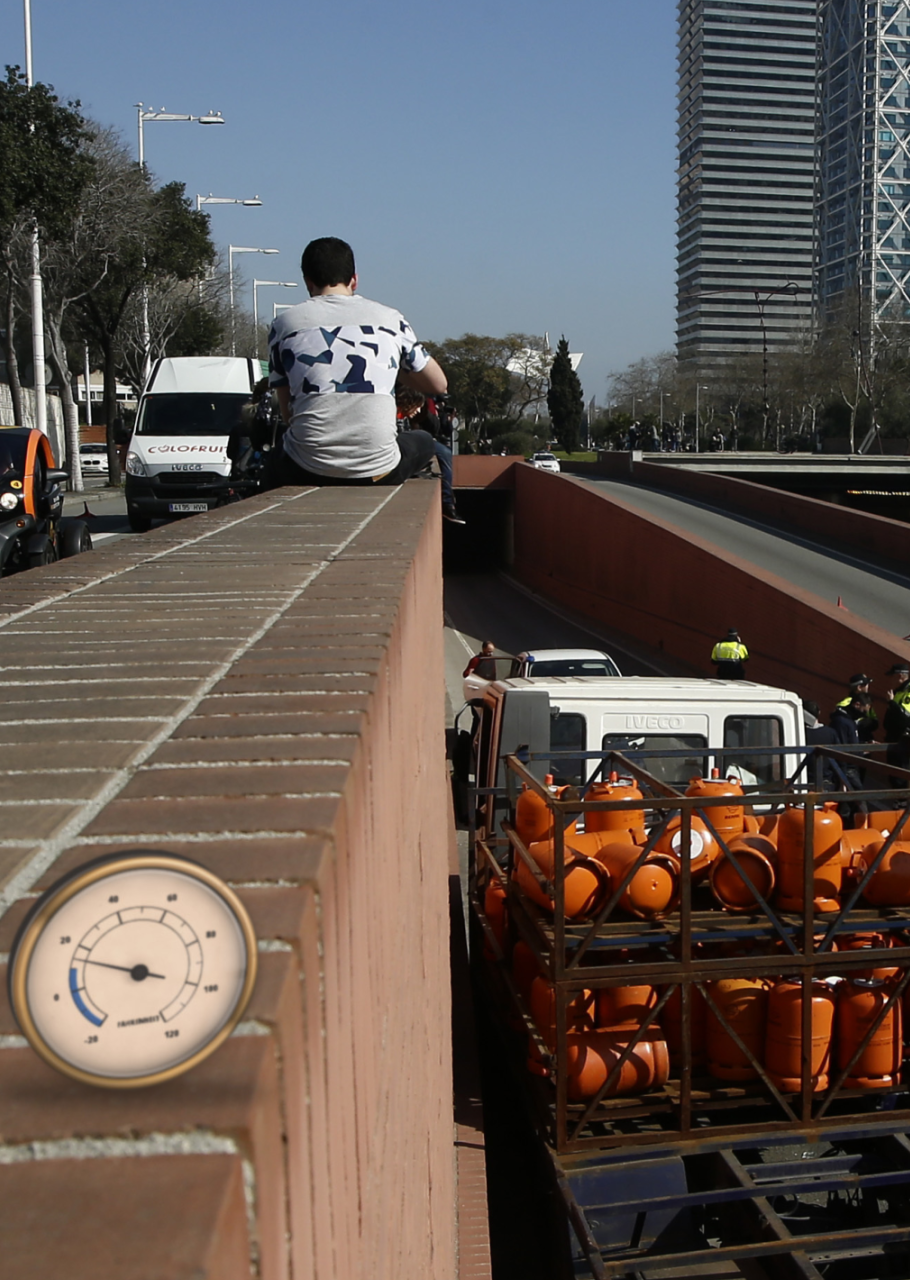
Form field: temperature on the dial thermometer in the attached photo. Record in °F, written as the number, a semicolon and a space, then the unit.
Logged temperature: 15; °F
